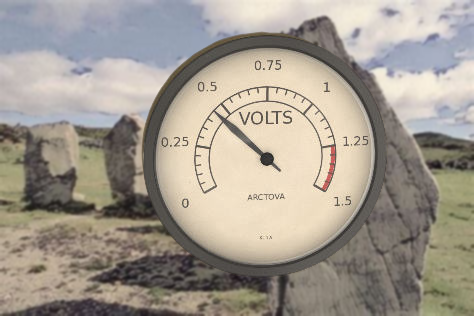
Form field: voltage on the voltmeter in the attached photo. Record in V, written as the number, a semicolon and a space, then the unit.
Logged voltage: 0.45; V
